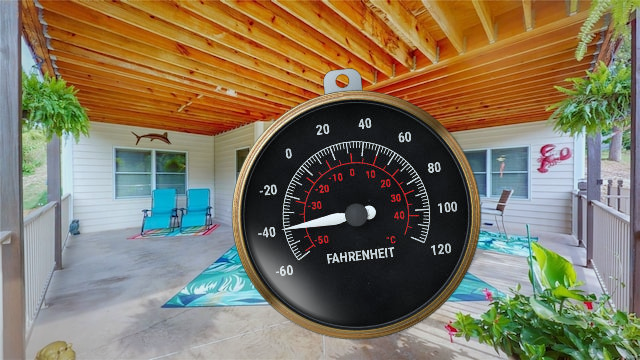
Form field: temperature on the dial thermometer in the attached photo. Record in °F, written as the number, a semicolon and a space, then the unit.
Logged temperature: -40; °F
